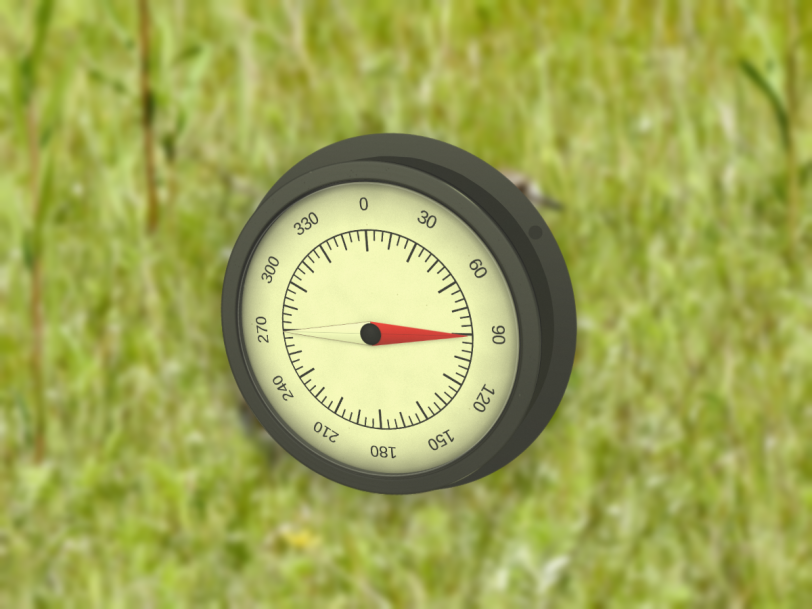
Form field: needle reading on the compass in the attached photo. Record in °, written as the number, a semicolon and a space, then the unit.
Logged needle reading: 90; °
